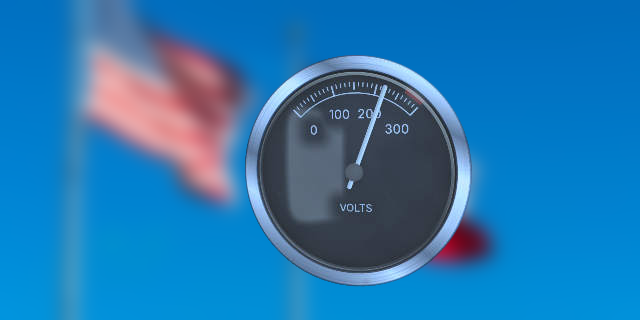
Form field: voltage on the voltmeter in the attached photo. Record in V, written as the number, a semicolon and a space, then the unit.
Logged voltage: 220; V
